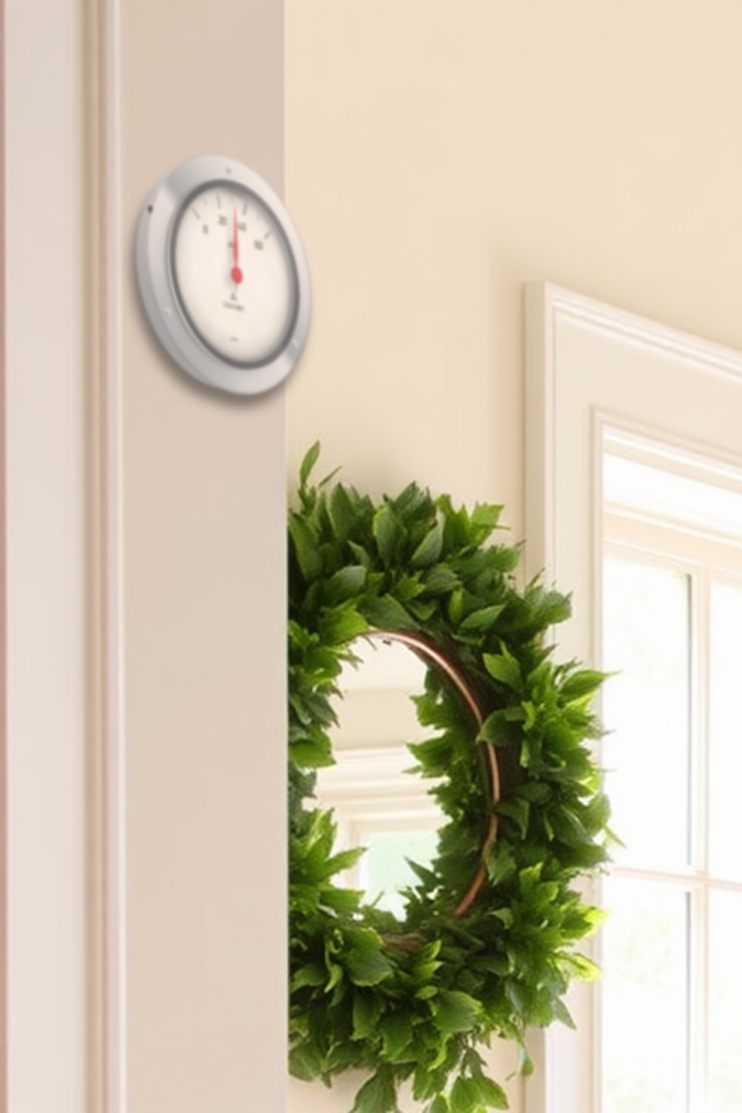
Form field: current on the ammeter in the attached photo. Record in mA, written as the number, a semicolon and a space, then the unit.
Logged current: 30; mA
